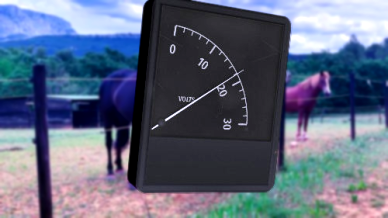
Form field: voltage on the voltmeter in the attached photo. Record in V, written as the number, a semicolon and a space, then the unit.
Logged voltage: 18; V
